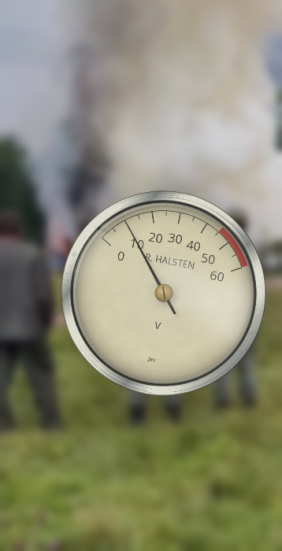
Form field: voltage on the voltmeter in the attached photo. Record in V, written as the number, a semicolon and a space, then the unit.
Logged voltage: 10; V
